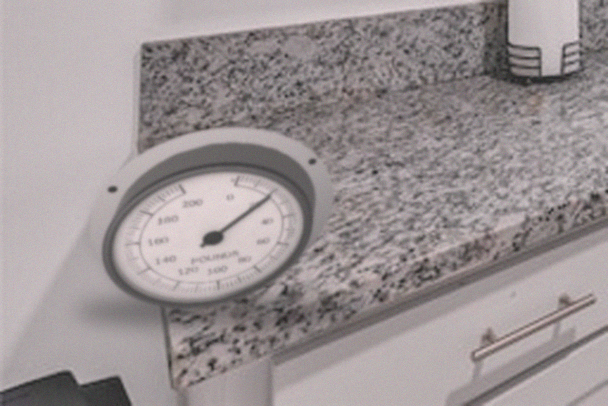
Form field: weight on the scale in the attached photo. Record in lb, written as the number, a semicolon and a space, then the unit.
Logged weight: 20; lb
